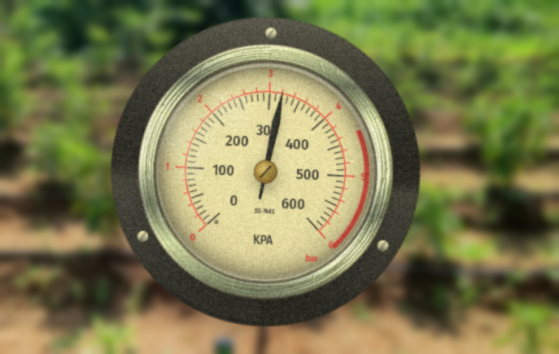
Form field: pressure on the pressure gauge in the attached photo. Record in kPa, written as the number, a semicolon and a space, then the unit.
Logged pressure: 320; kPa
